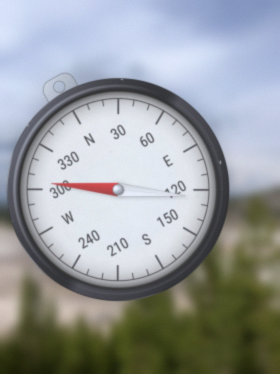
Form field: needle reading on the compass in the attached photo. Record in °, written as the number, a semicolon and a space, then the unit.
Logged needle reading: 305; °
